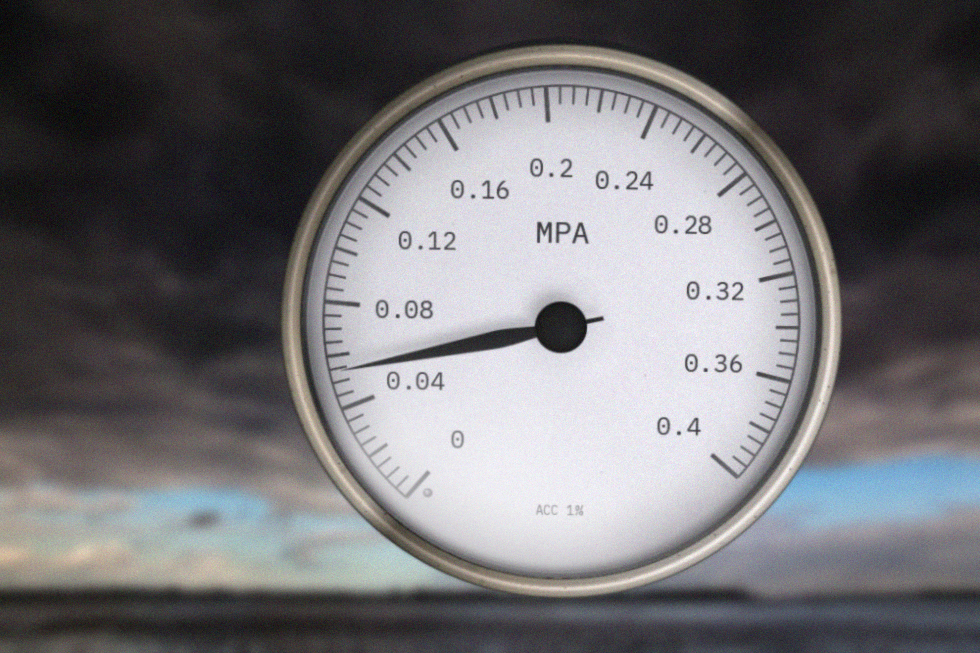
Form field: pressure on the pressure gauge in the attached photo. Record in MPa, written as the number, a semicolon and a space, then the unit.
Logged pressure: 0.055; MPa
